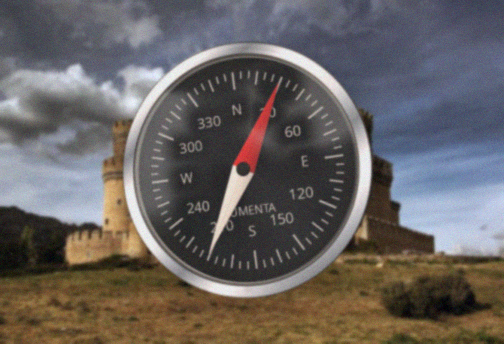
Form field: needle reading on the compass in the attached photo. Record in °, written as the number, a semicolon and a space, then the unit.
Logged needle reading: 30; °
